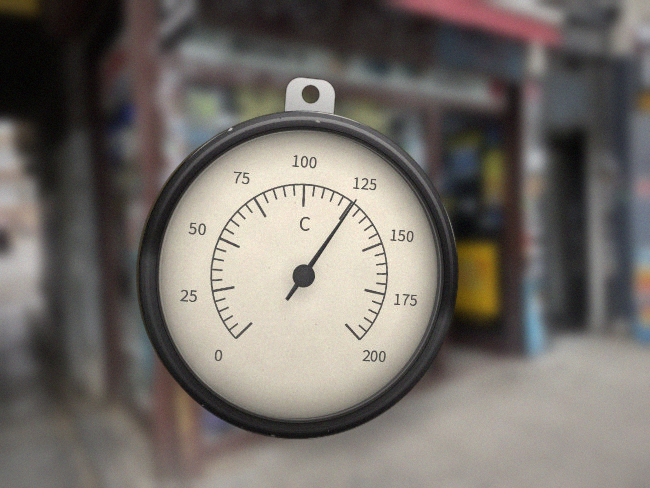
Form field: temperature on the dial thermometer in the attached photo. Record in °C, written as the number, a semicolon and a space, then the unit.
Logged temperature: 125; °C
